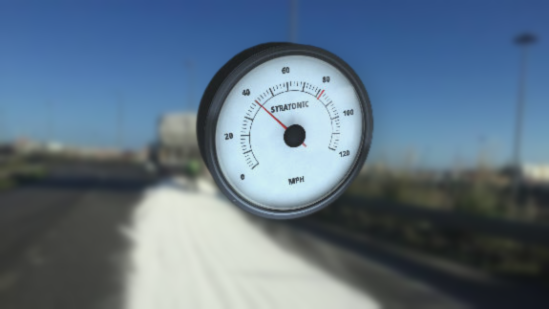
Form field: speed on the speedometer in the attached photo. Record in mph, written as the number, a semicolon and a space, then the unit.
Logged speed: 40; mph
